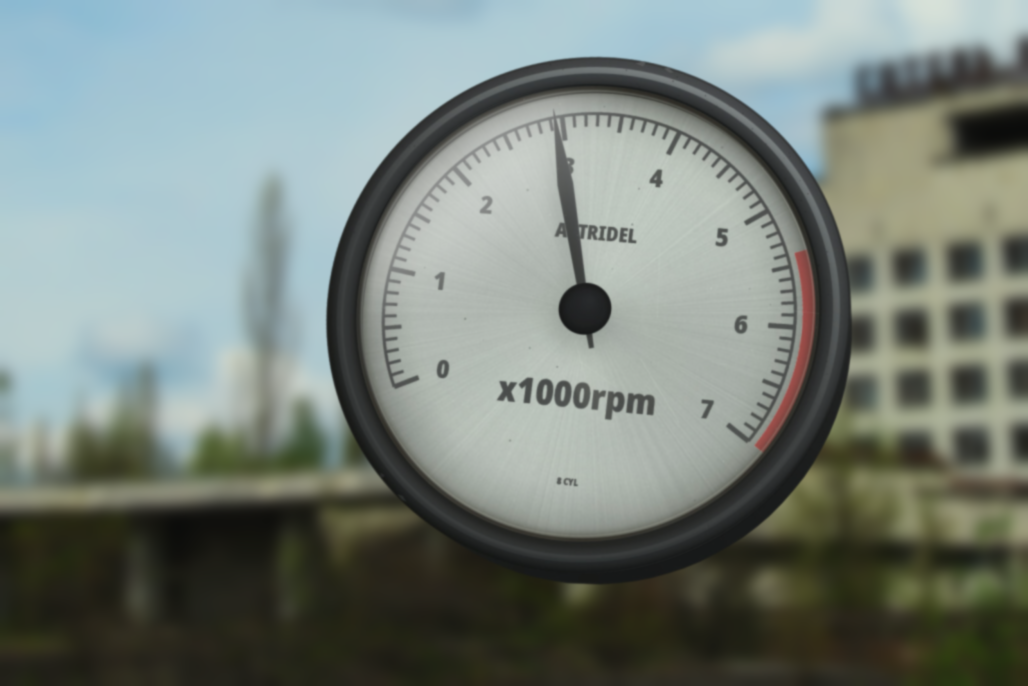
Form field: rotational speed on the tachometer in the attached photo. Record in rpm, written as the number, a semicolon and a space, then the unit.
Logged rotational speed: 2950; rpm
